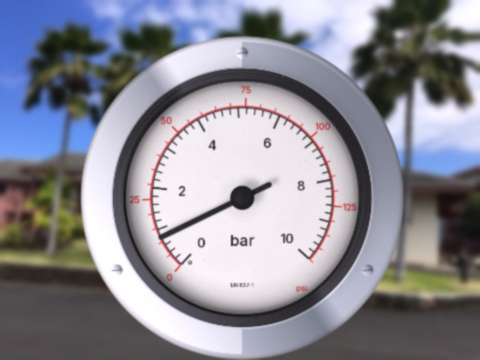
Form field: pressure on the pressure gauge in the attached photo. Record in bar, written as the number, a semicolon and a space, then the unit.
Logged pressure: 0.8; bar
